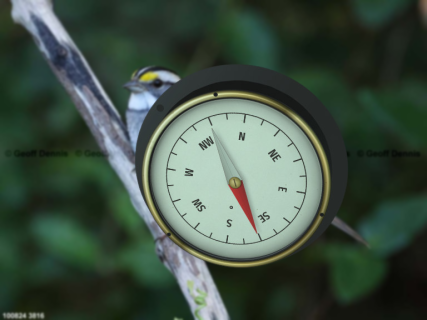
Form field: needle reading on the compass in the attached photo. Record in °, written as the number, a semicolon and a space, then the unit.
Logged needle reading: 150; °
